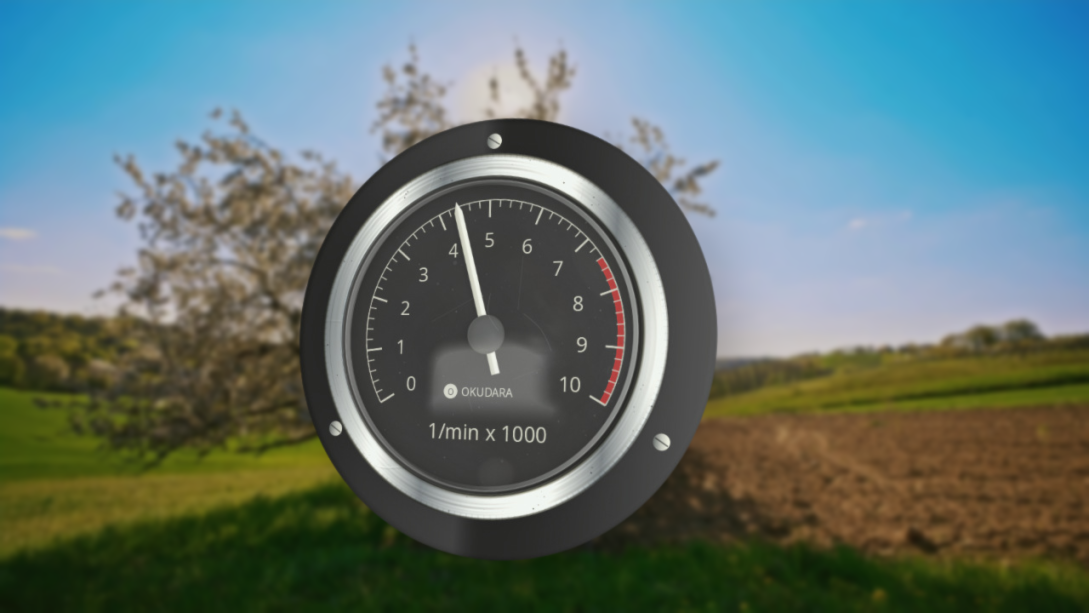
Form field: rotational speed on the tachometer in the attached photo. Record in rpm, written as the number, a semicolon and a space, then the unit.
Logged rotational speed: 4400; rpm
